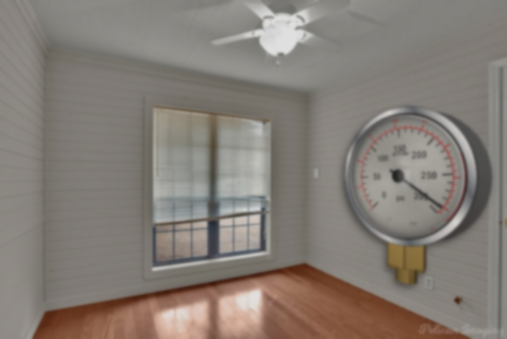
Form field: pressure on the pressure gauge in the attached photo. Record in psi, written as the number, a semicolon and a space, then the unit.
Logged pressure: 290; psi
